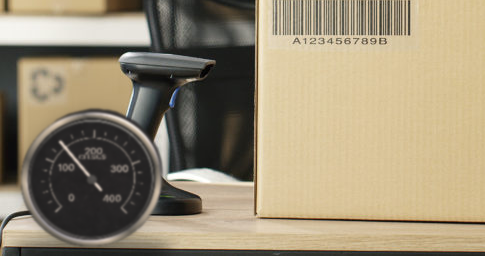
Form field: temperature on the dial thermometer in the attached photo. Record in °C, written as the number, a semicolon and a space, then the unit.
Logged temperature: 140; °C
